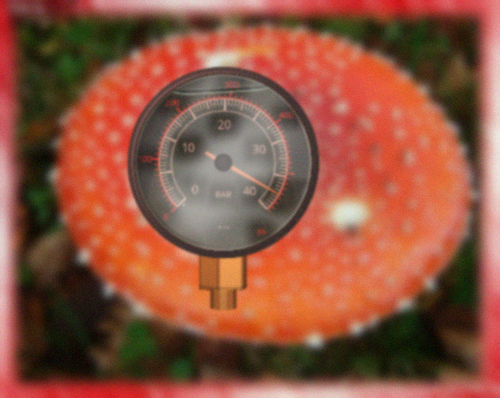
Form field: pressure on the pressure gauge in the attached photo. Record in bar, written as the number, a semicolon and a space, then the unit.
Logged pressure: 37.5; bar
